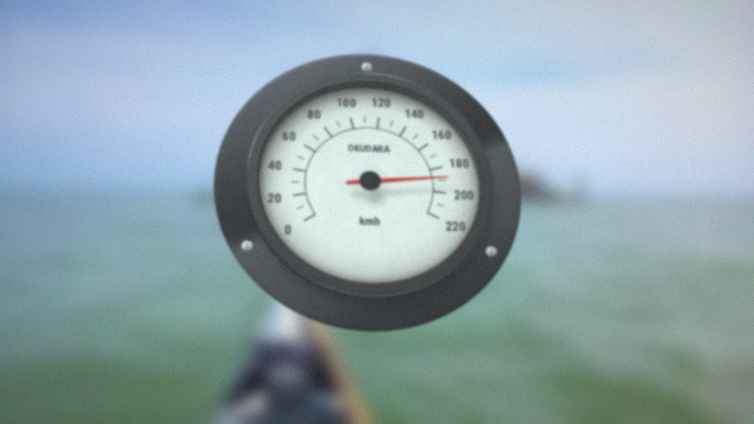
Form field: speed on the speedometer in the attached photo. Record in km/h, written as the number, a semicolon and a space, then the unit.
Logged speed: 190; km/h
